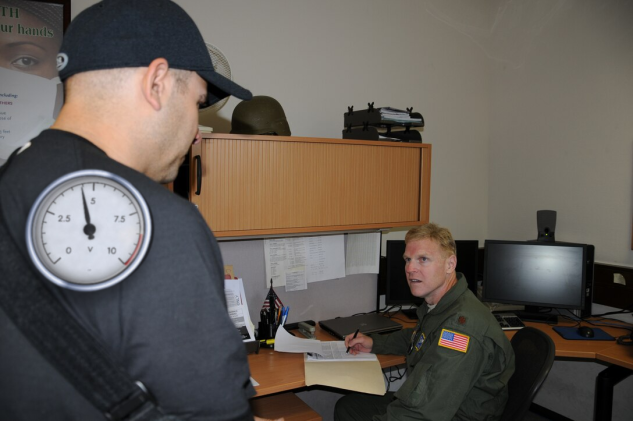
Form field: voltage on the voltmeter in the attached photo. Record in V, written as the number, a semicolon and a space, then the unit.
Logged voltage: 4.5; V
